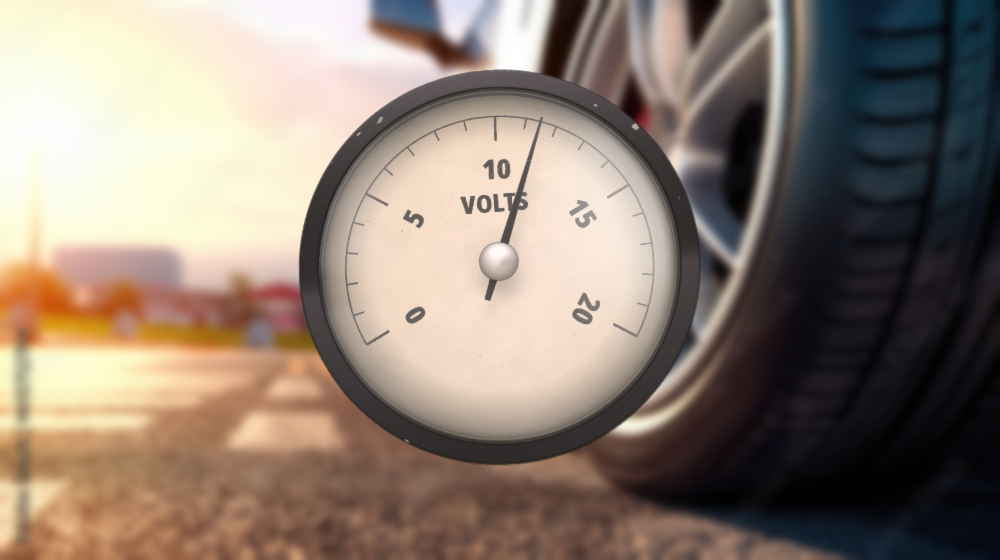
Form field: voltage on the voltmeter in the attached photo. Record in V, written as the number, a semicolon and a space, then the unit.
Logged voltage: 11.5; V
